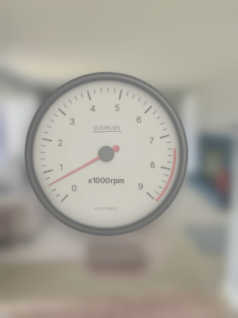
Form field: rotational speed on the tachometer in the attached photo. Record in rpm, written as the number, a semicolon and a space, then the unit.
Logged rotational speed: 600; rpm
